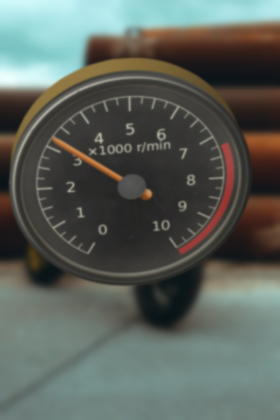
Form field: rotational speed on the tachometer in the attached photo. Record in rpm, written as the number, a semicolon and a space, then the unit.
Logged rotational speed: 3250; rpm
